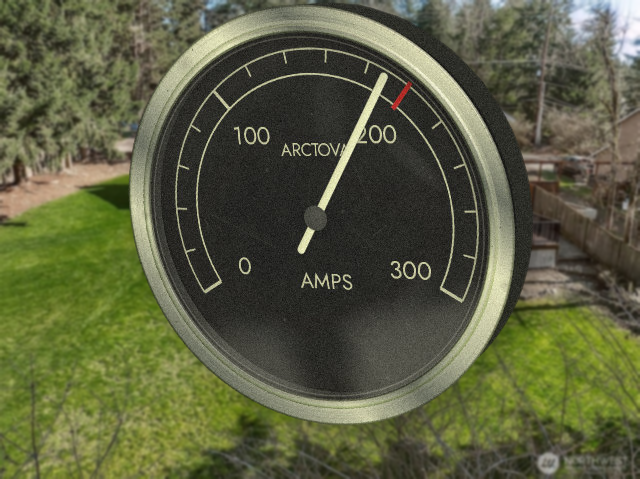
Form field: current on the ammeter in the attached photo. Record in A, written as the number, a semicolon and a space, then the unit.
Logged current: 190; A
